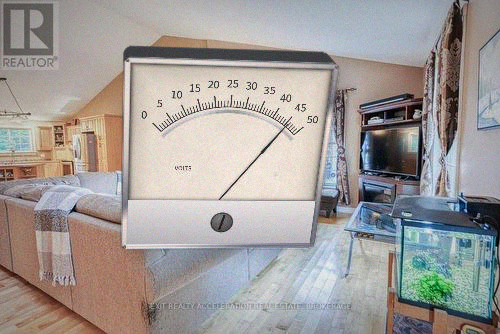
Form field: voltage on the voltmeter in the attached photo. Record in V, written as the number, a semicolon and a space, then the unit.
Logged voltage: 45; V
